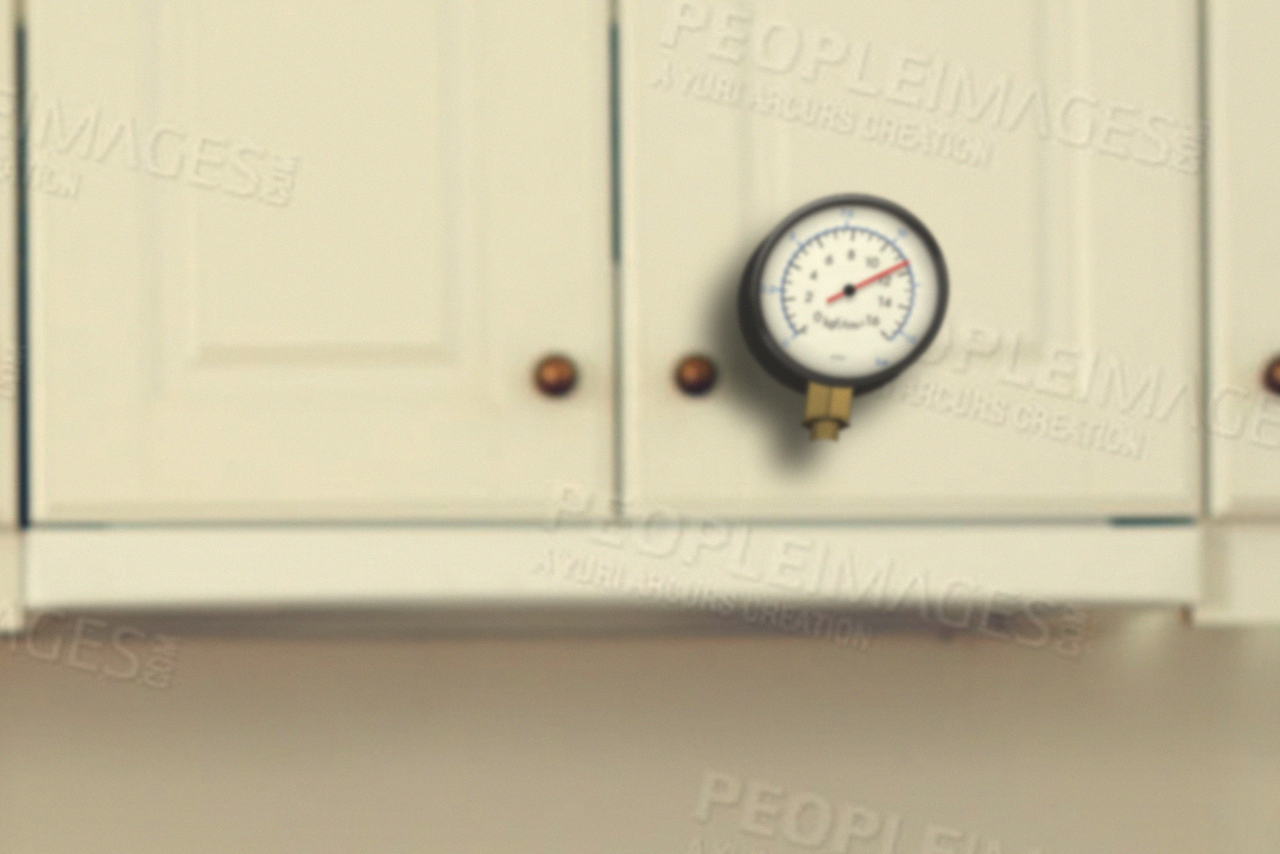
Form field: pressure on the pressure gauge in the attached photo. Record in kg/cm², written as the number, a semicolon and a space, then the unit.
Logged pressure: 11.5; kg/cm²
